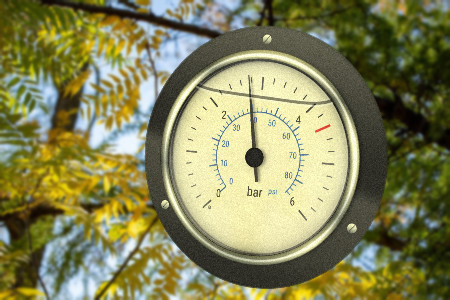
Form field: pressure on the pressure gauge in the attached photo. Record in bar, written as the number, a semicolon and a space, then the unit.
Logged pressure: 2.8; bar
